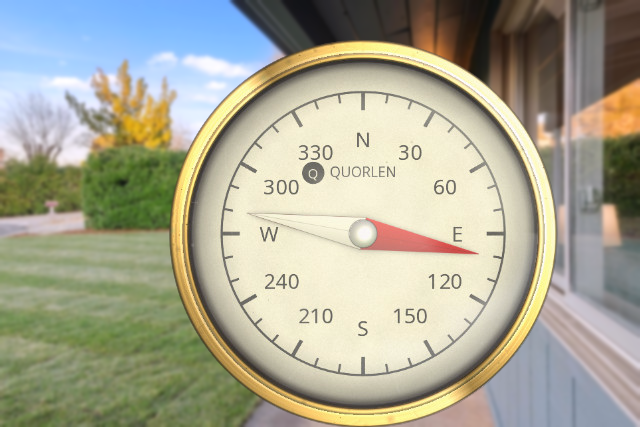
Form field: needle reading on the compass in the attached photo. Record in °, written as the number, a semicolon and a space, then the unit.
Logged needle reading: 100; °
